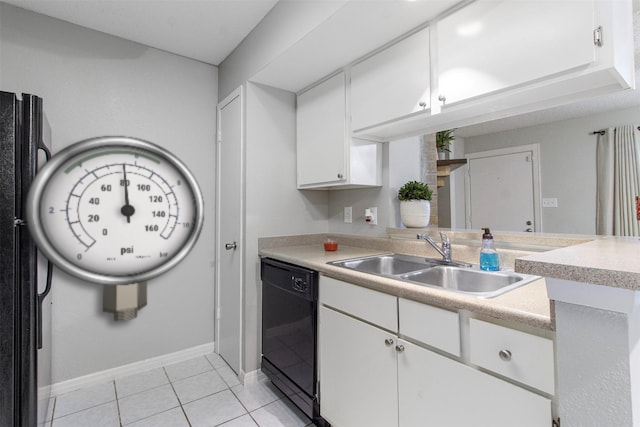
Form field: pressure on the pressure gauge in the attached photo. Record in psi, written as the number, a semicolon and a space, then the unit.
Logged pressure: 80; psi
